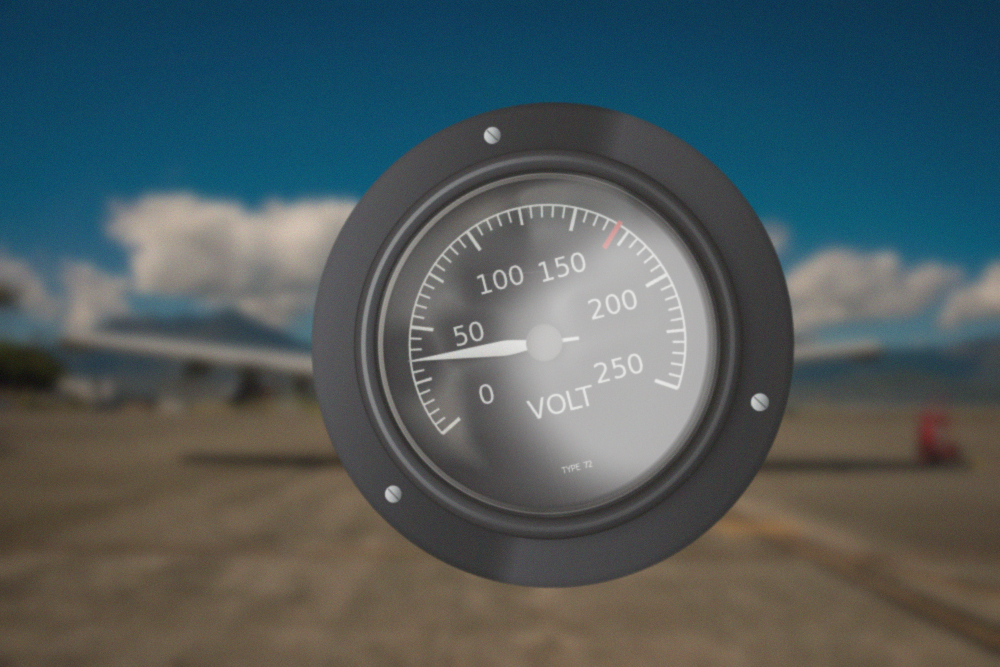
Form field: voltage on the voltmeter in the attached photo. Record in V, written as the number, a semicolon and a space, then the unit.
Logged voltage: 35; V
